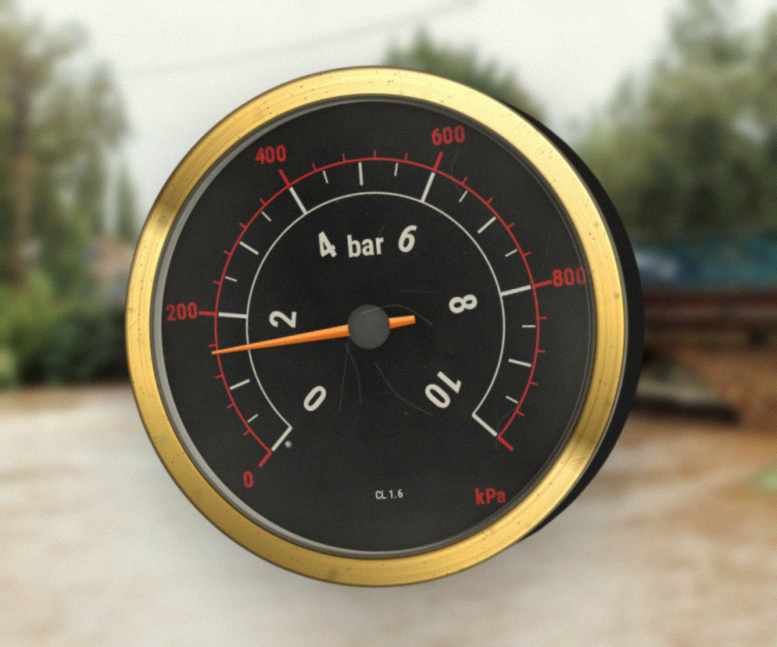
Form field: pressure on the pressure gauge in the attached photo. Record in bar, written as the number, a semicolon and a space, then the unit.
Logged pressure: 1.5; bar
